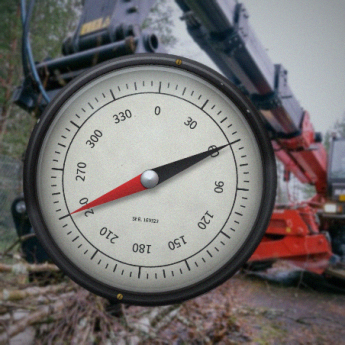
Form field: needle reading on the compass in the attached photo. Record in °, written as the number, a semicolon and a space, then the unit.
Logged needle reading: 240; °
